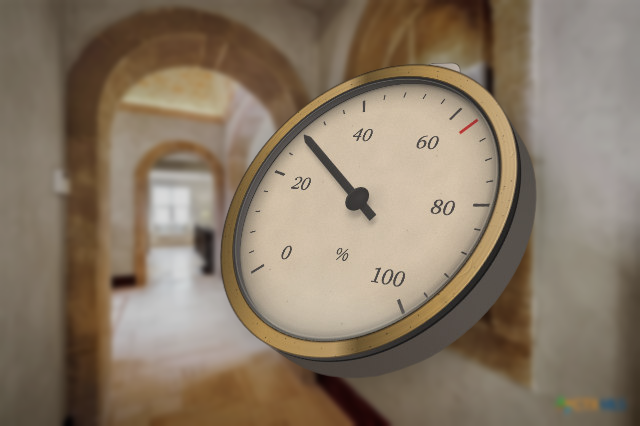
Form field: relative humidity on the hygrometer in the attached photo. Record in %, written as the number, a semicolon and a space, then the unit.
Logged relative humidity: 28; %
